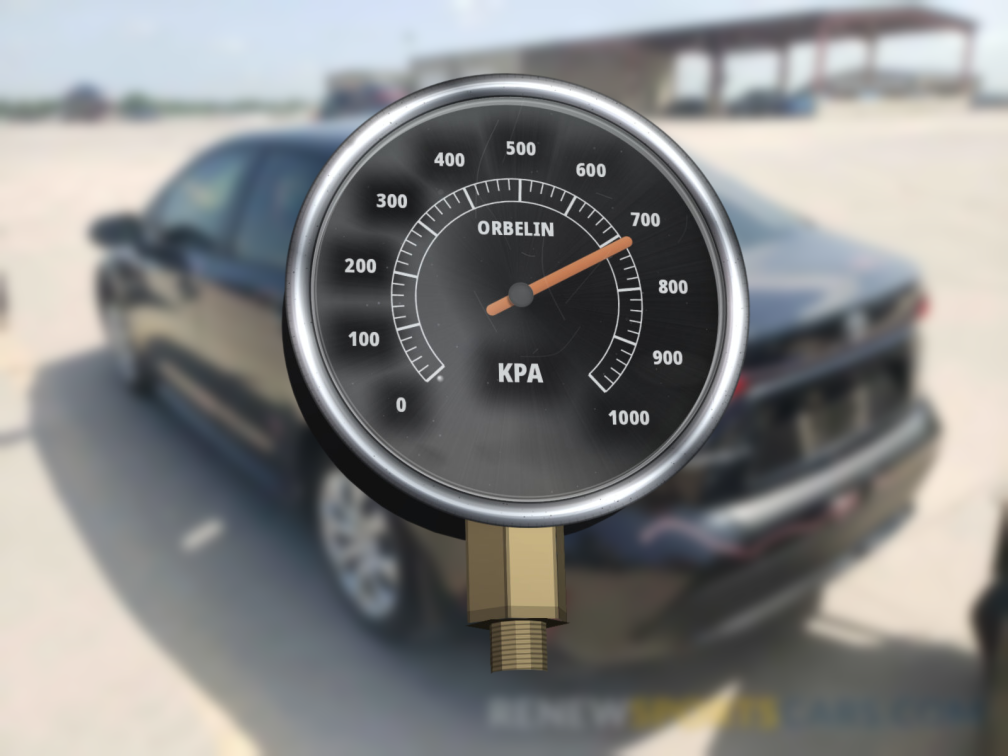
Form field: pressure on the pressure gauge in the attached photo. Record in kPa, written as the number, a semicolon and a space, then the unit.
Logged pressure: 720; kPa
